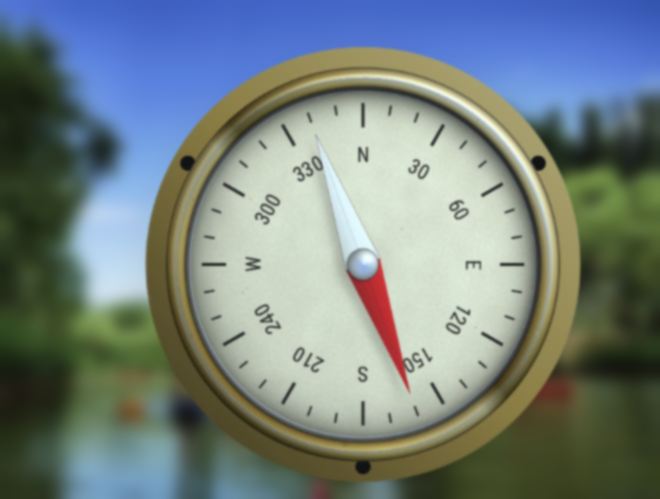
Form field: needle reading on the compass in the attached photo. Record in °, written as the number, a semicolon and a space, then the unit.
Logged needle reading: 160; °
